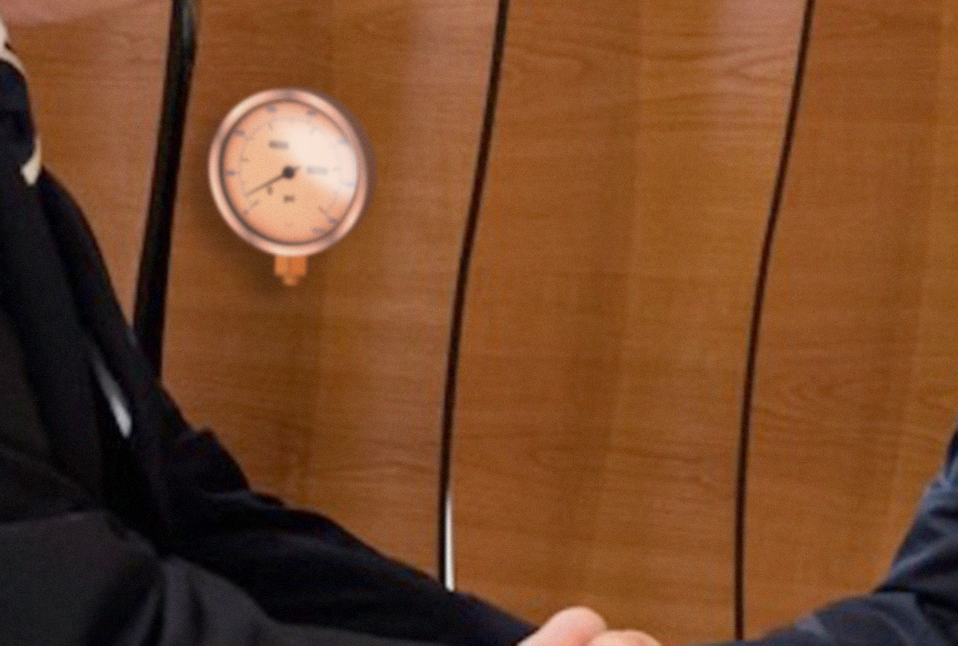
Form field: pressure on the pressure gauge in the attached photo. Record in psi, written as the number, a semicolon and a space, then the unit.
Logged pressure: 500; psi
